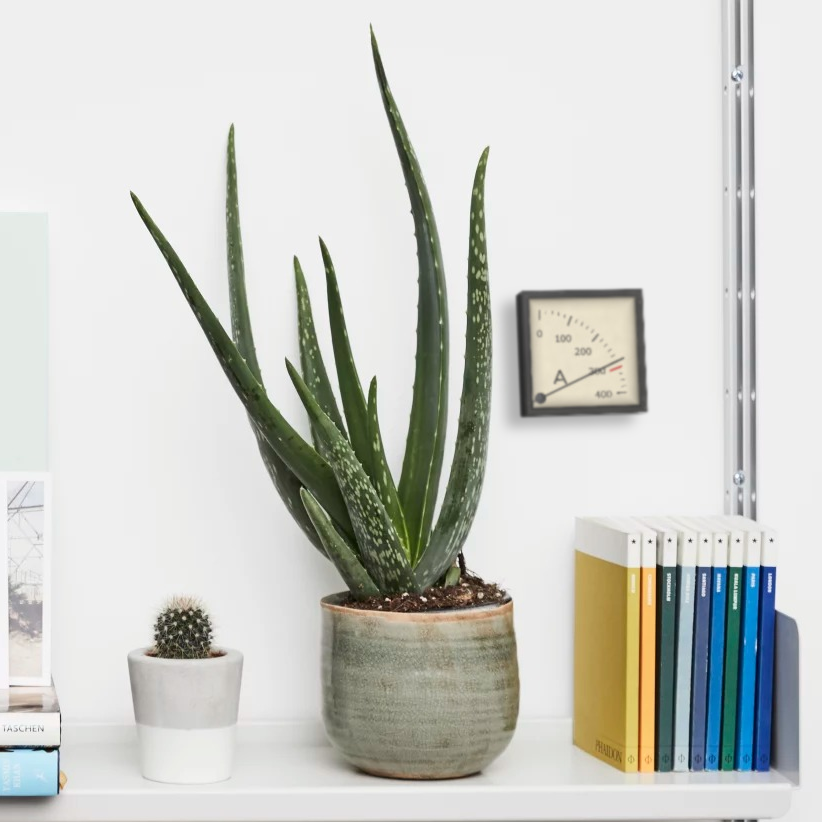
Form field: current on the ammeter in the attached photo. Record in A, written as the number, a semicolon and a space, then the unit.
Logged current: 300; A
